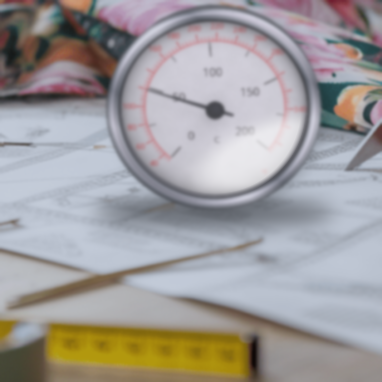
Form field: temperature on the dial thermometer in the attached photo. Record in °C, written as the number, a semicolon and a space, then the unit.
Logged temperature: 50; °C
